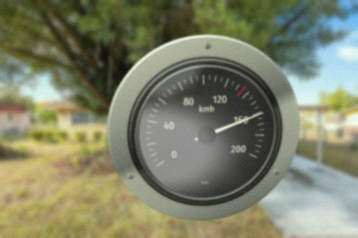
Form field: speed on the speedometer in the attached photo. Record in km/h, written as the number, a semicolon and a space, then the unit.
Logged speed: 160; km/h
